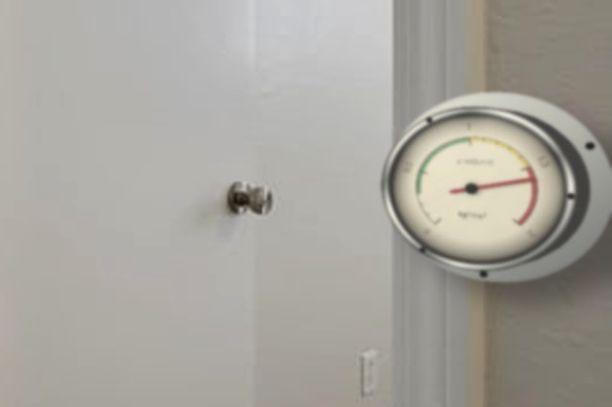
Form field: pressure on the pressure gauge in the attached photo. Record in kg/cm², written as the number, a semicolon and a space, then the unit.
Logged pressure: 1.6; kg/cm²
